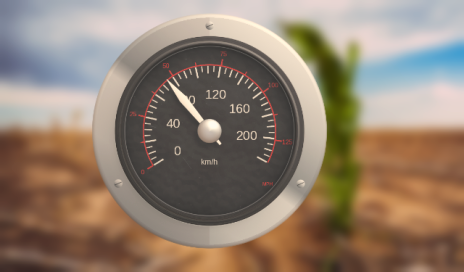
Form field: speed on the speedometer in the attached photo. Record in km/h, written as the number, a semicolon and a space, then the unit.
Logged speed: 75; km/h
